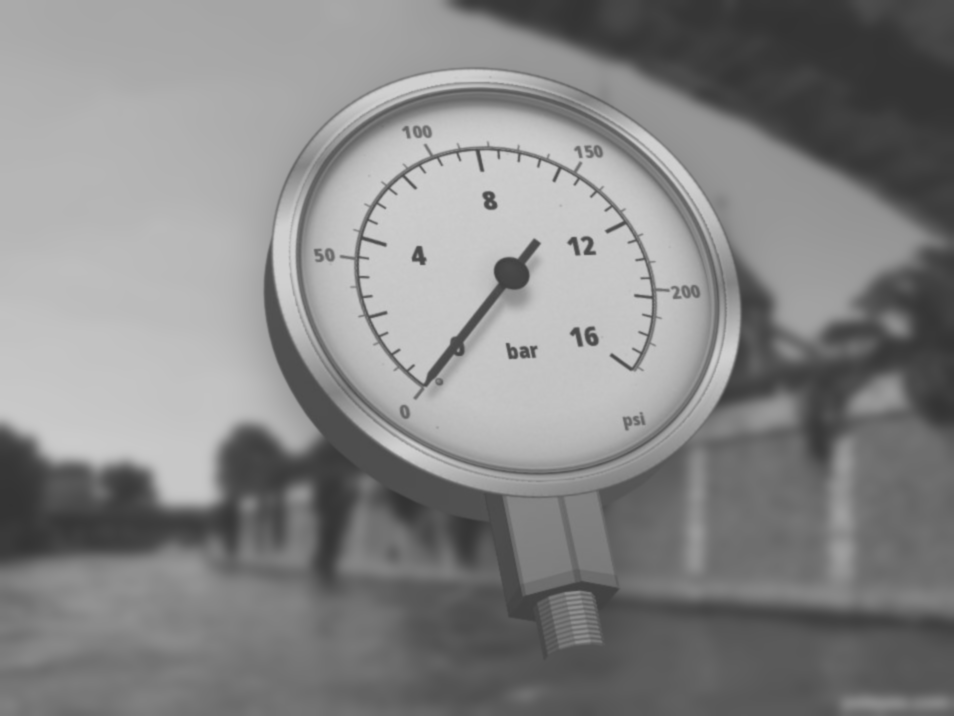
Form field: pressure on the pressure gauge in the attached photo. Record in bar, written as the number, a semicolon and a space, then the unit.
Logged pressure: 0; bar
